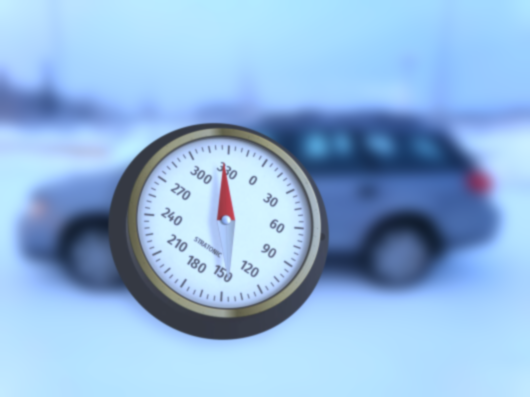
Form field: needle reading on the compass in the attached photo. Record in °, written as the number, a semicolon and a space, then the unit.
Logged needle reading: 325; °
